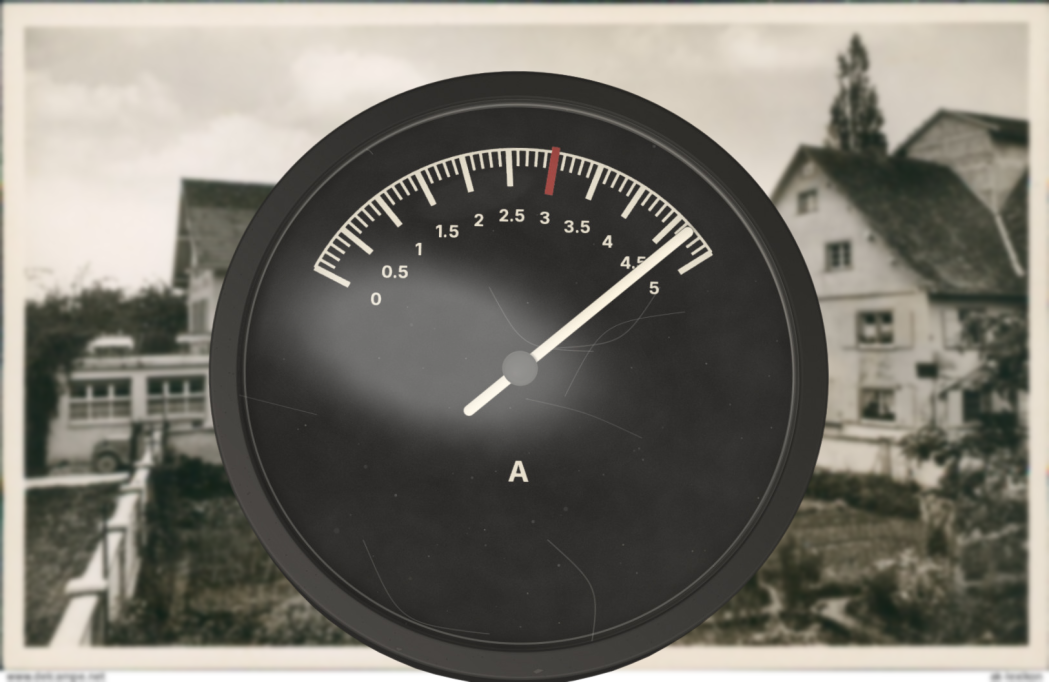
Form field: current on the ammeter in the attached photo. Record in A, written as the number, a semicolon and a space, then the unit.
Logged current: 4.7; A
